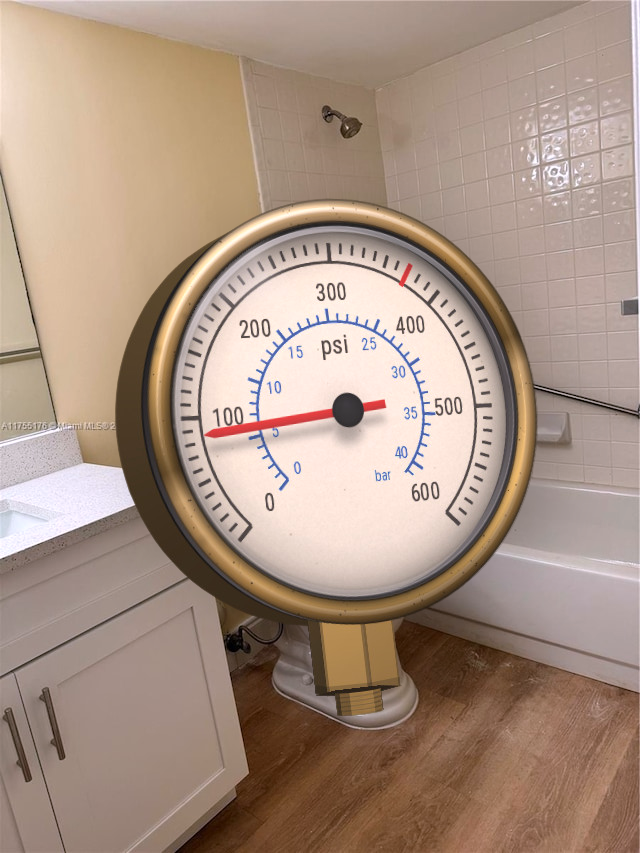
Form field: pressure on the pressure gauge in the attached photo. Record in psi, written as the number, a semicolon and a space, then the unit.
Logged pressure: 85; psi
